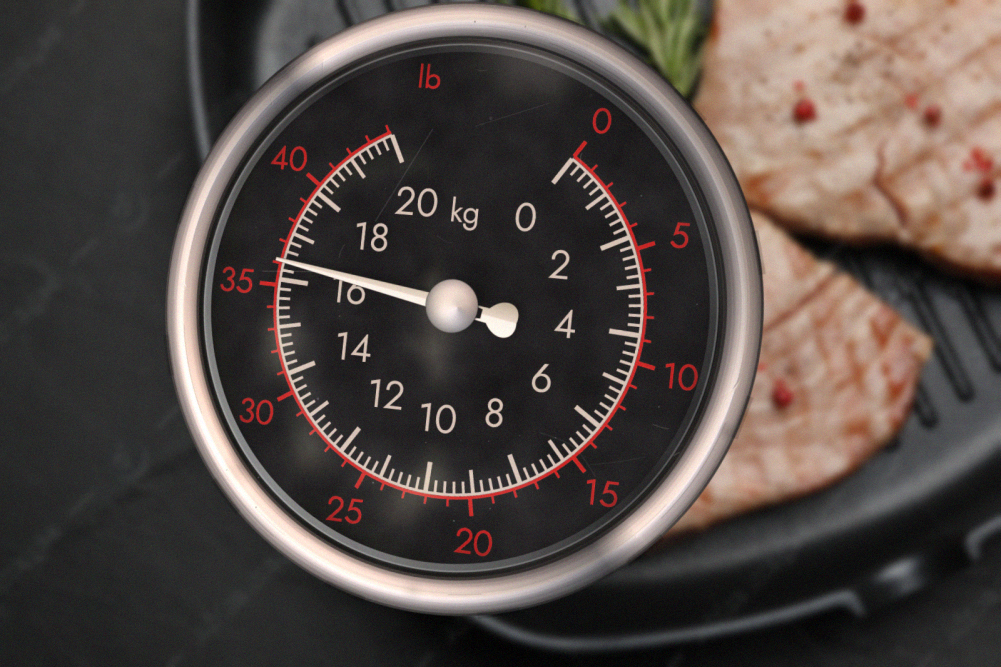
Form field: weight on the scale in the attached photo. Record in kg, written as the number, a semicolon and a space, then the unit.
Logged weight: 16.4; kg
